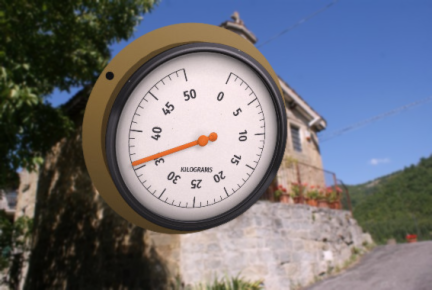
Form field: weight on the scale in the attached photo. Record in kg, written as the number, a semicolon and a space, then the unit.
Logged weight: 36; kg
